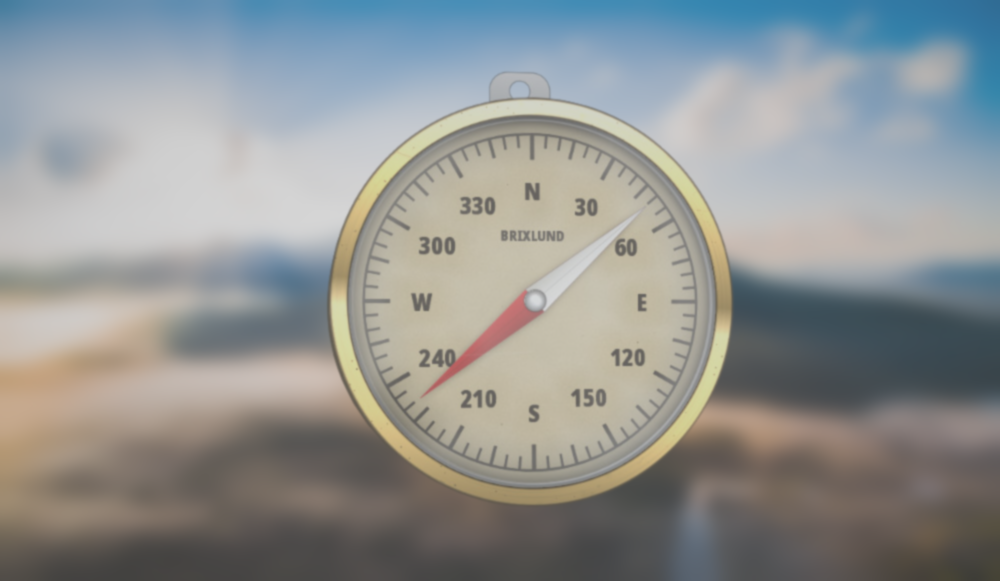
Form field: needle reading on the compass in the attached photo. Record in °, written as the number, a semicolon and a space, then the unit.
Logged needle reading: 230; °
